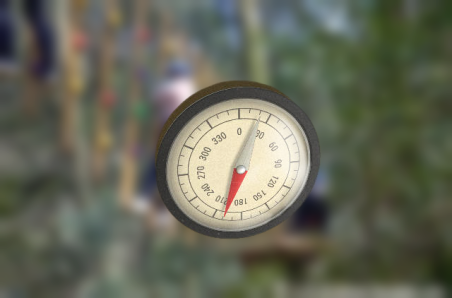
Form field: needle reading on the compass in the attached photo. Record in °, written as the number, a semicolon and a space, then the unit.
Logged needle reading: 200; °
